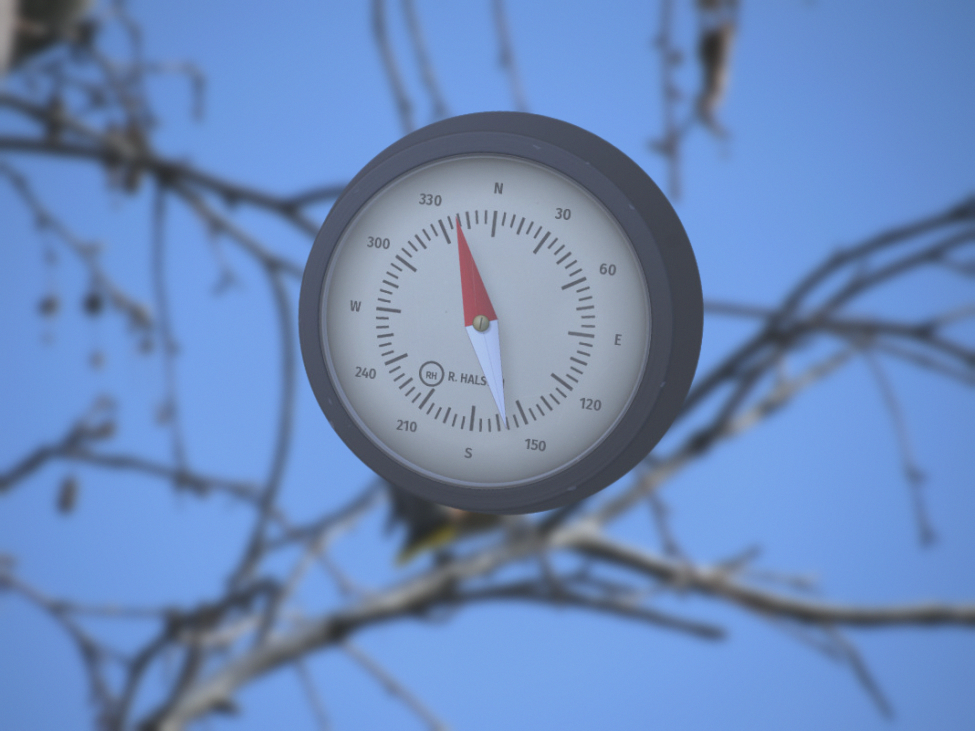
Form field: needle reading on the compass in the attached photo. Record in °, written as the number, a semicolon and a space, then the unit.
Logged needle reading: 340; °
